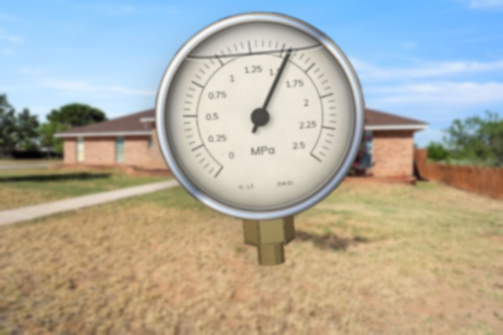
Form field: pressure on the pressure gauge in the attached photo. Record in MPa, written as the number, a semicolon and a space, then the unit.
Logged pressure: 1.55; MPa
